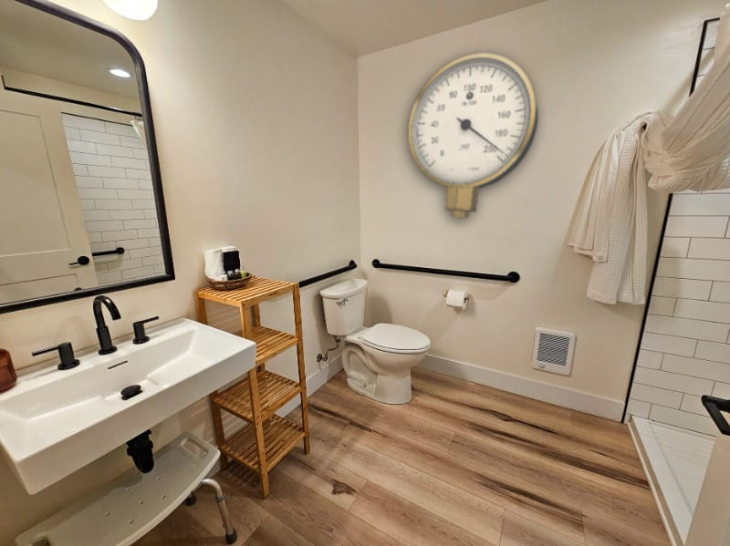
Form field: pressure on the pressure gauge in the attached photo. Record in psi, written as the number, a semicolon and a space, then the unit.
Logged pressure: 195; psi
